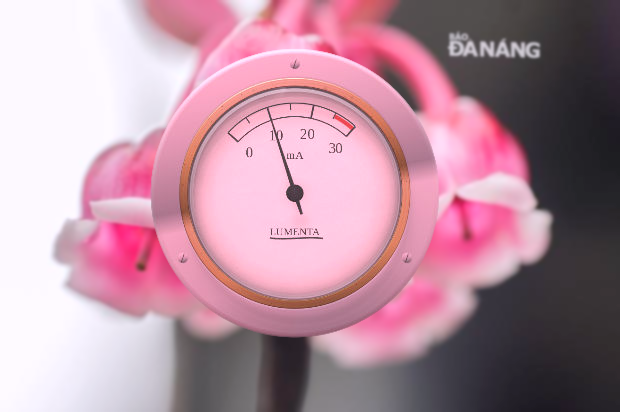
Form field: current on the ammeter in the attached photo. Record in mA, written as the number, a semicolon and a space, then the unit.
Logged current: 10; mA
